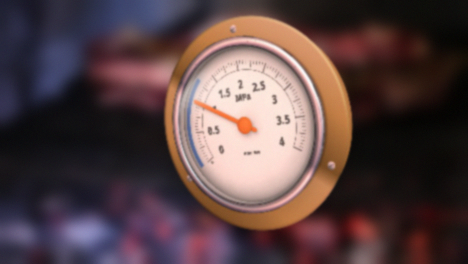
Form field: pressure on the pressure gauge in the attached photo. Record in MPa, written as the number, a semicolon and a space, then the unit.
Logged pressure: 1; MPa
